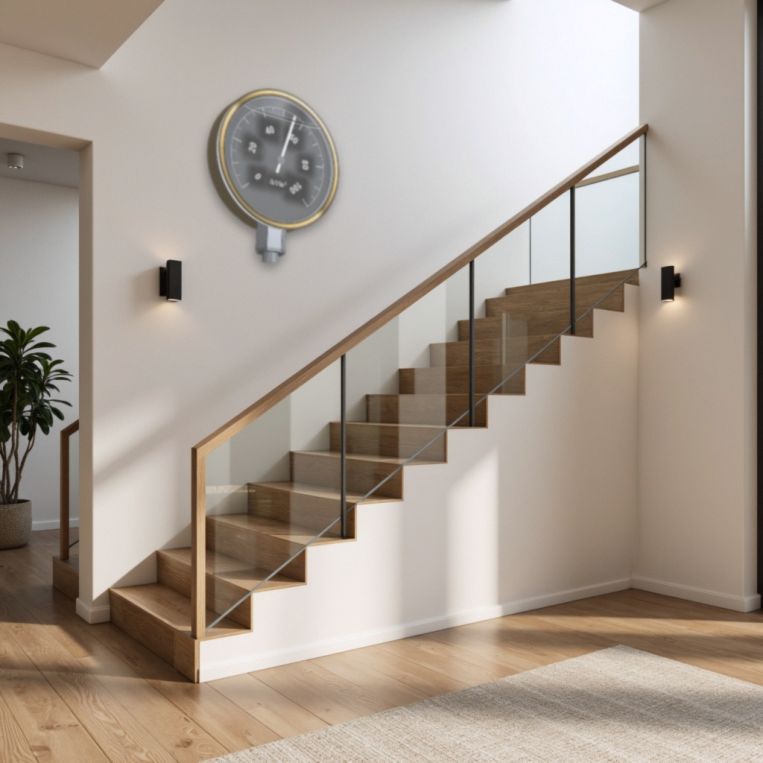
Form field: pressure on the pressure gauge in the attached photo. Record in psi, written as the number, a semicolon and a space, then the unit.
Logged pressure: 55; psi
